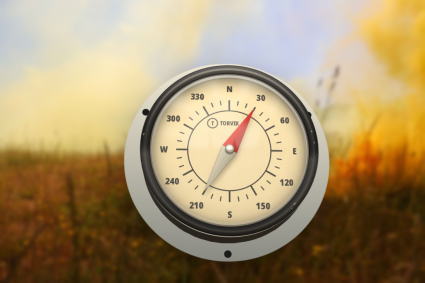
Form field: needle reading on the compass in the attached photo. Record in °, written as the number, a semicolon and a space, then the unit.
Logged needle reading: 30; °
